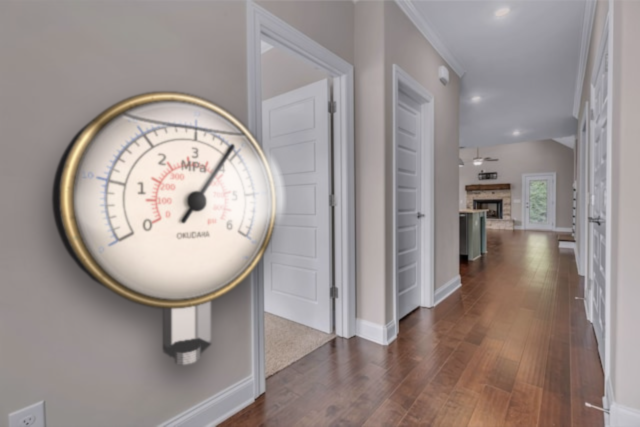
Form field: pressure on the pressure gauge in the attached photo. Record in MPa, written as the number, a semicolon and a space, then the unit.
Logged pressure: 3.8; MPa
